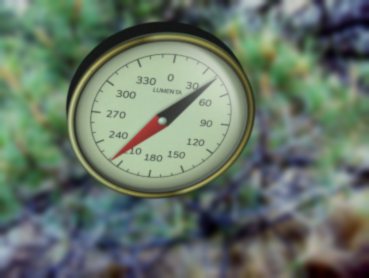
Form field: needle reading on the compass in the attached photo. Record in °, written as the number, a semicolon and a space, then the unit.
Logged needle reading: 220; °
